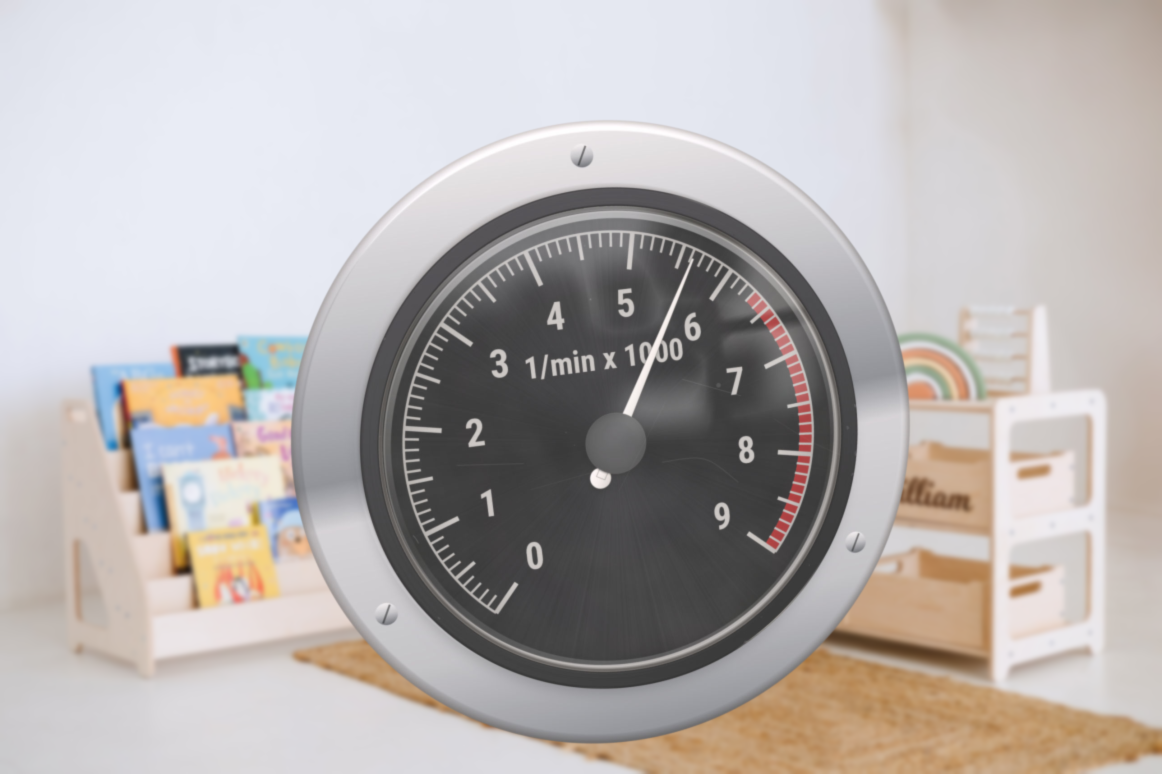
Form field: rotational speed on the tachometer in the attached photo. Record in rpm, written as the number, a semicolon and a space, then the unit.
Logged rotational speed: 5600; rpm
